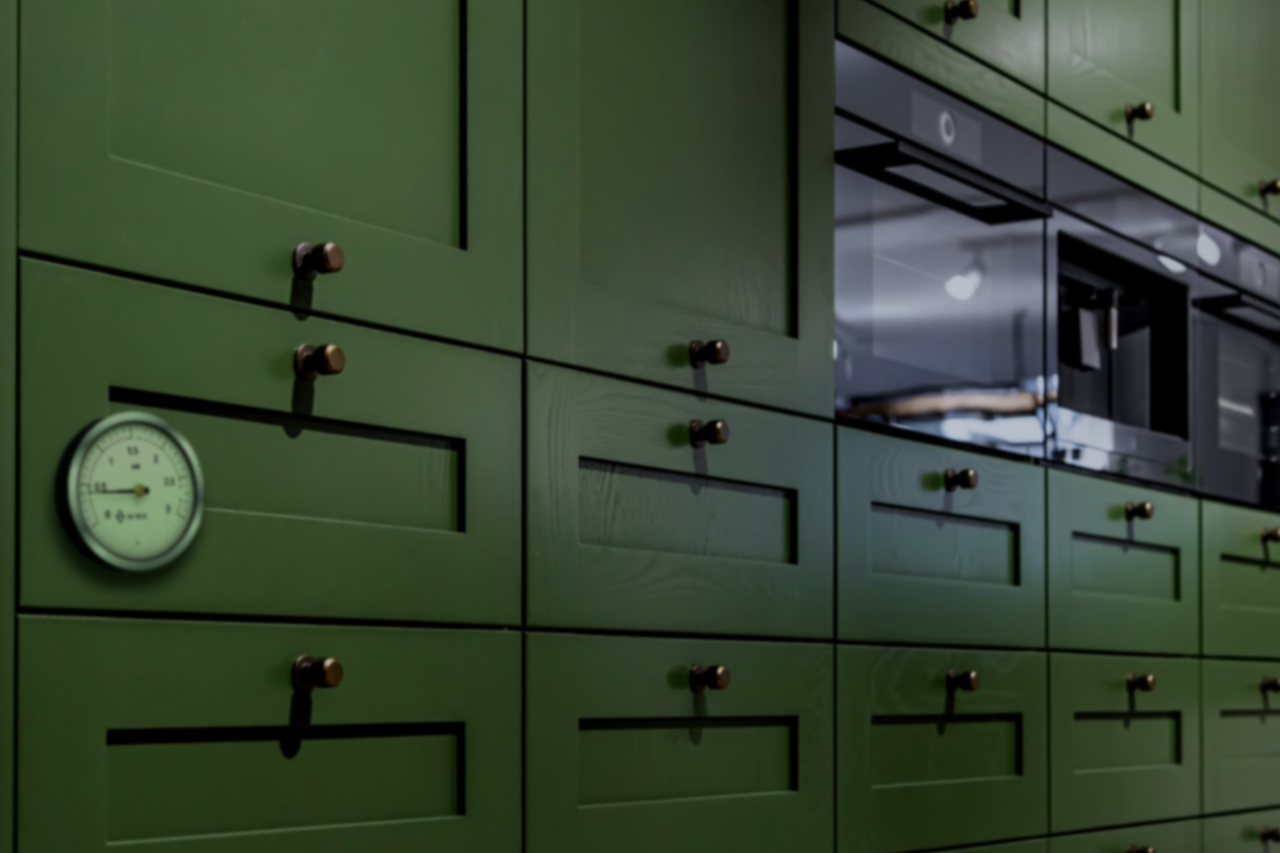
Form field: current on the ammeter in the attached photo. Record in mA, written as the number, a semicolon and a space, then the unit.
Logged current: 0.4; mA
